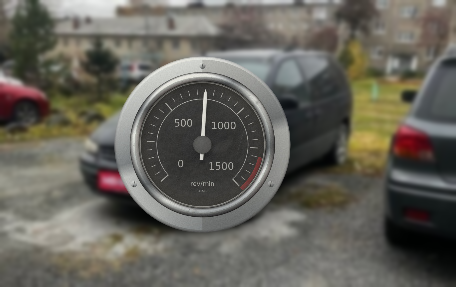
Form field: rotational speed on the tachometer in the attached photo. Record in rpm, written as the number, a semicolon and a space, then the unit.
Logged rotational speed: 750; rpm
